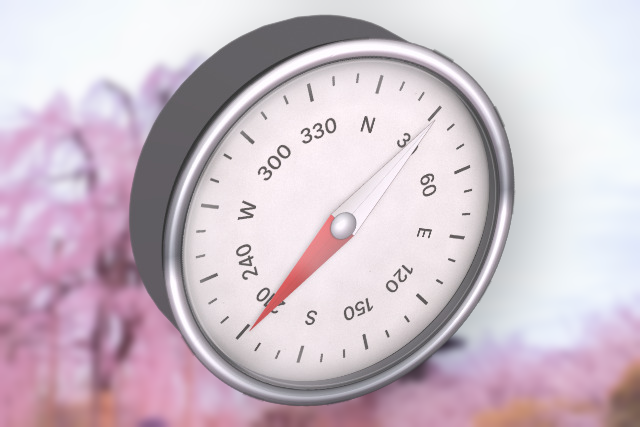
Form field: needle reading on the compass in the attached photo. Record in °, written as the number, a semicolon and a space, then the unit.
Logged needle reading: 210; °
